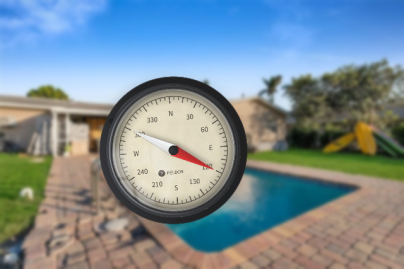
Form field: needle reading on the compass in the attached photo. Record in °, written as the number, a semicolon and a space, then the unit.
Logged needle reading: 120; °
